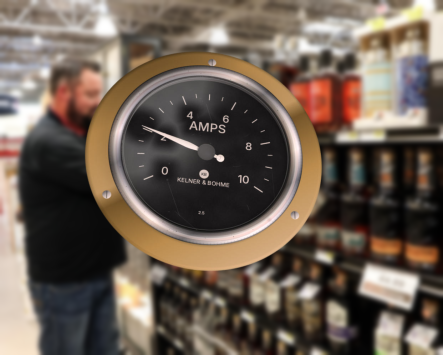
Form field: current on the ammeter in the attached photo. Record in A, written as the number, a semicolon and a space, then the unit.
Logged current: 2; A
